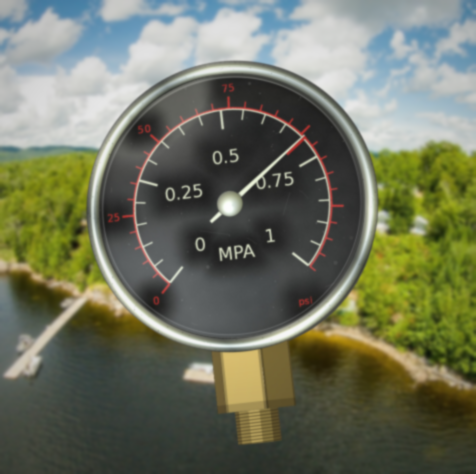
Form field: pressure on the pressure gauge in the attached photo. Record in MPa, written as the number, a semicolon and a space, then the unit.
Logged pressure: 0.7; MPa
